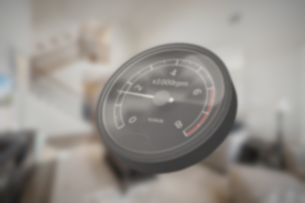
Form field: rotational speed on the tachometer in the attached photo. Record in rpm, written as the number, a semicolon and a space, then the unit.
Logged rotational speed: 1500; rpm
